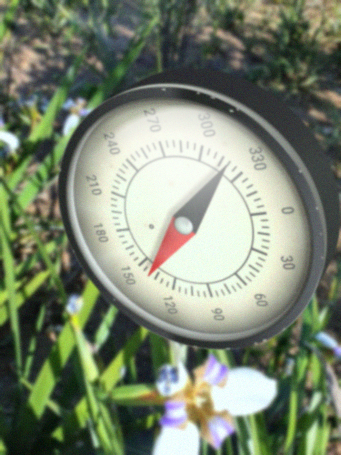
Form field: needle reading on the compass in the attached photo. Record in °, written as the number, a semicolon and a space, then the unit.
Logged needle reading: 140; °
